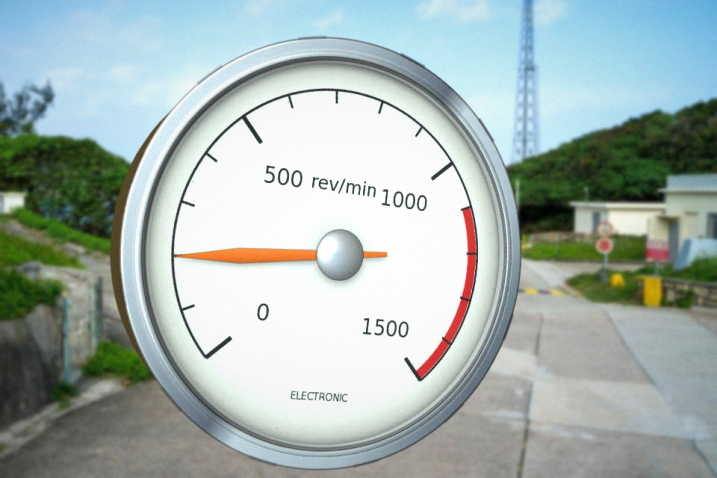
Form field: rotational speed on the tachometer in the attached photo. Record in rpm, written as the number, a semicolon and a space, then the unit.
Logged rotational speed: 200; rpm
